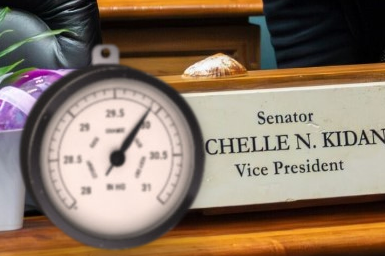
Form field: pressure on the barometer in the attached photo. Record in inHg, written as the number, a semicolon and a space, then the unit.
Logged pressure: 29.9; inHg
